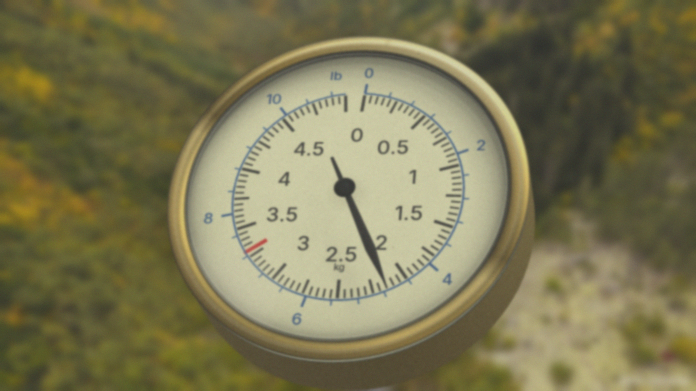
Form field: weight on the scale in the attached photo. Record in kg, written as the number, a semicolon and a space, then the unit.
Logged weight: 2.15; kg
